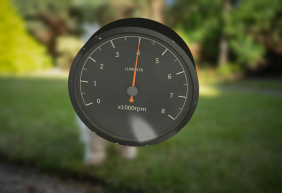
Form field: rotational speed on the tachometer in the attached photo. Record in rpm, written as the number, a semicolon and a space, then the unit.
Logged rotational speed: 4000; rpm
